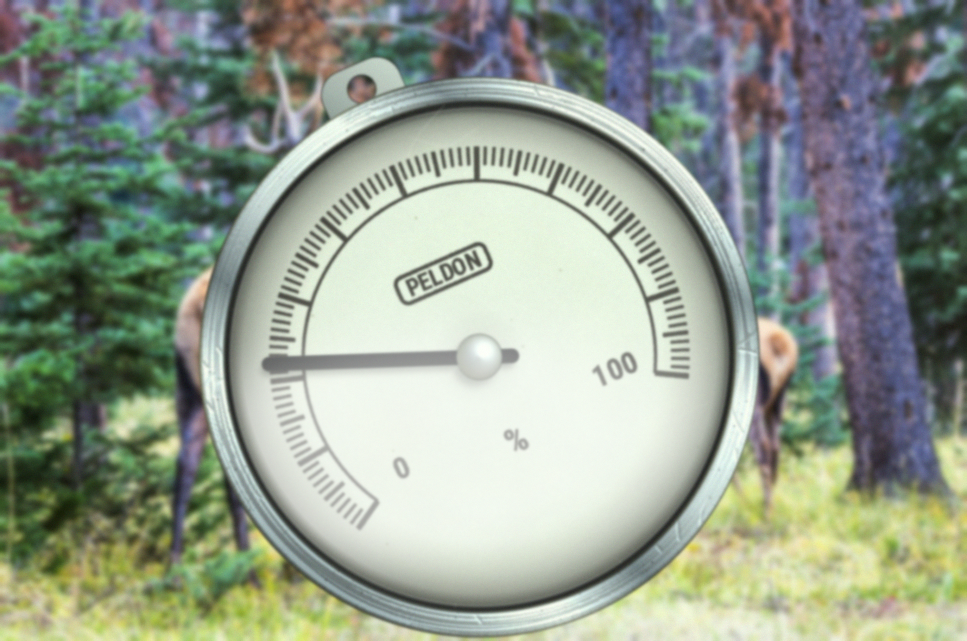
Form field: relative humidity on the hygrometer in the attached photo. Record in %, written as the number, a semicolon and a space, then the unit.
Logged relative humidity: 22; %
